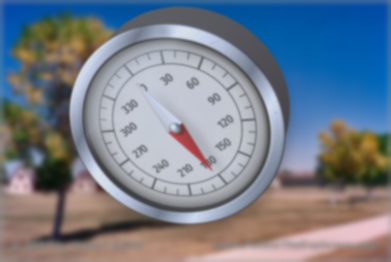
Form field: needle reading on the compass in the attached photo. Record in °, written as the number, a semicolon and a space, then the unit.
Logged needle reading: 180; °
